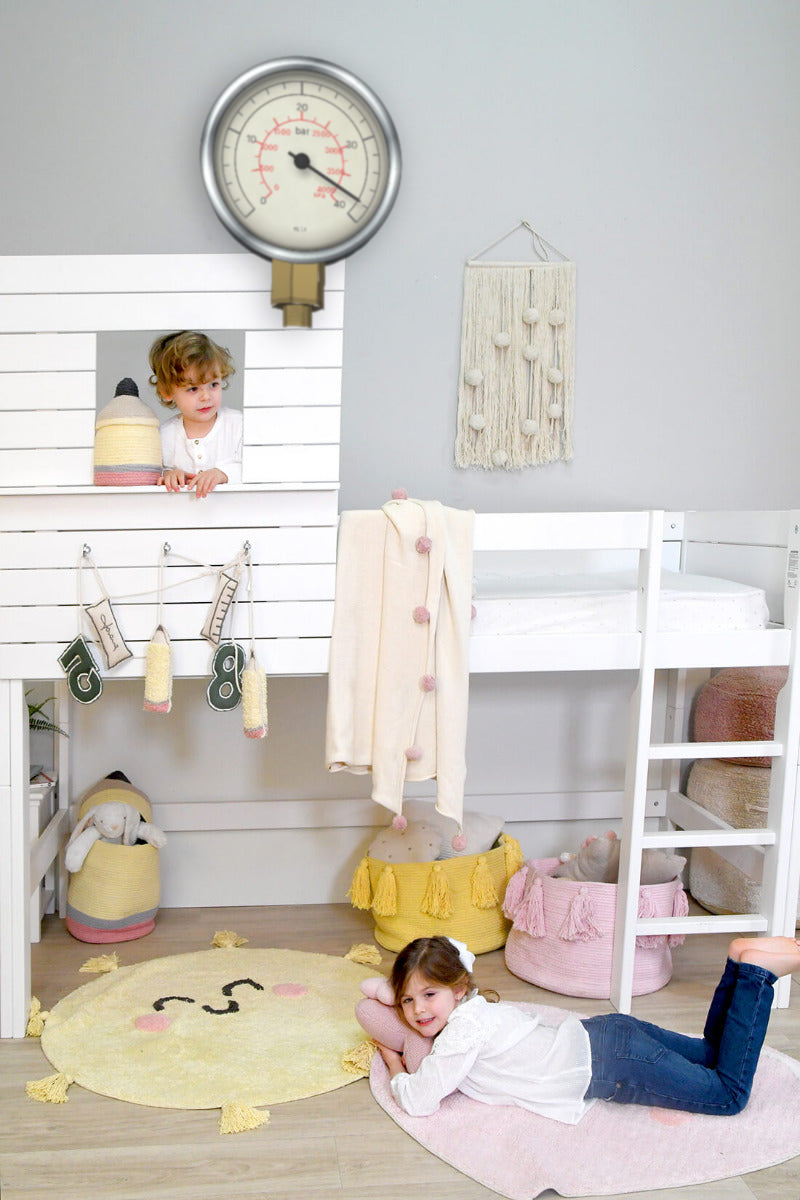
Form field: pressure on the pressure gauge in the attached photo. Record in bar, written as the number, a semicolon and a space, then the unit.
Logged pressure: 38; bar
